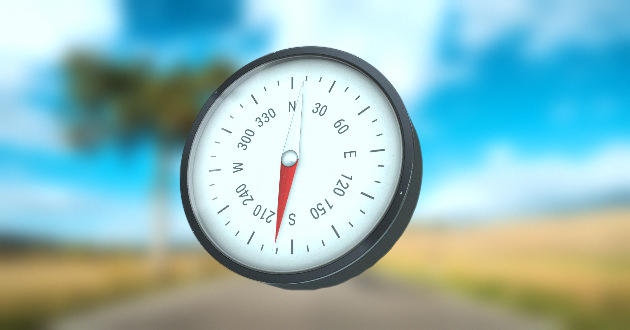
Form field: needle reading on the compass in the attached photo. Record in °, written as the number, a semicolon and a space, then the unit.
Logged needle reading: 190; °
